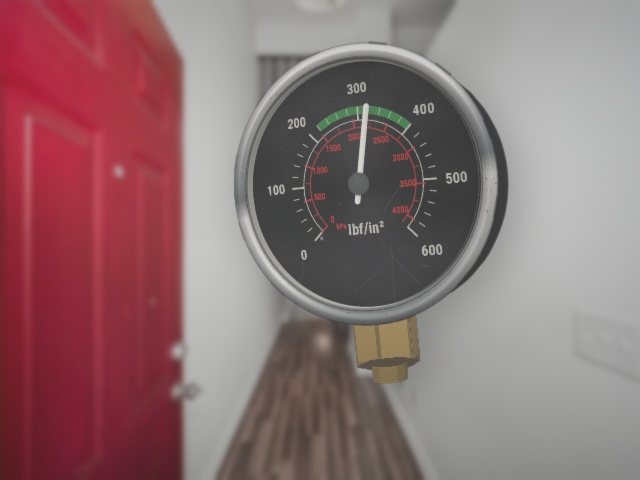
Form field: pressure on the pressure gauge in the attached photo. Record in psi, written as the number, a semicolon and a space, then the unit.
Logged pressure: 320; psi
